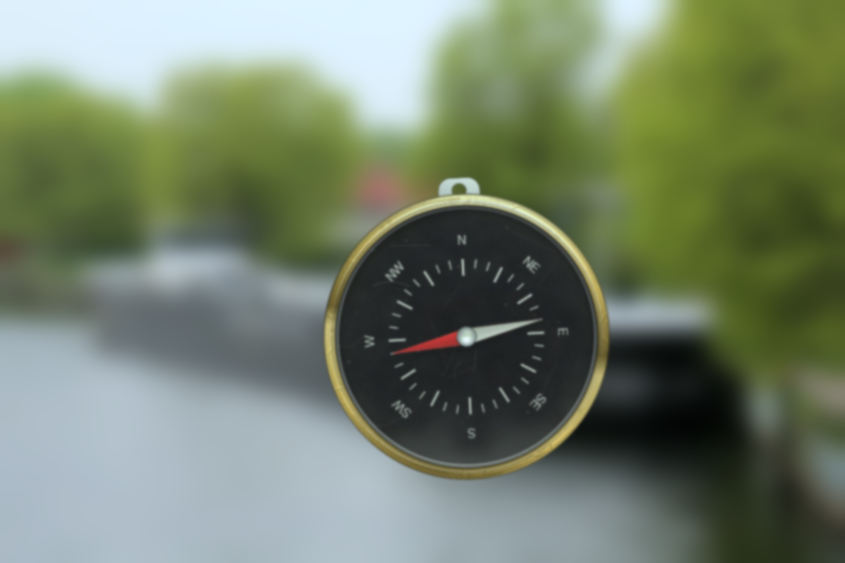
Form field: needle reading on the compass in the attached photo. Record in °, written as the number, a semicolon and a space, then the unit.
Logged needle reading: 260; °
